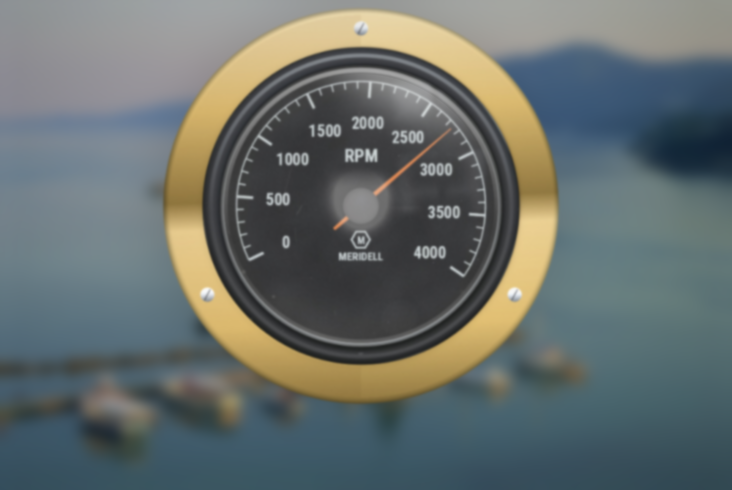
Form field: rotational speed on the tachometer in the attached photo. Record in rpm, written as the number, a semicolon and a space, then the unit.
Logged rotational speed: 2750; rpm
